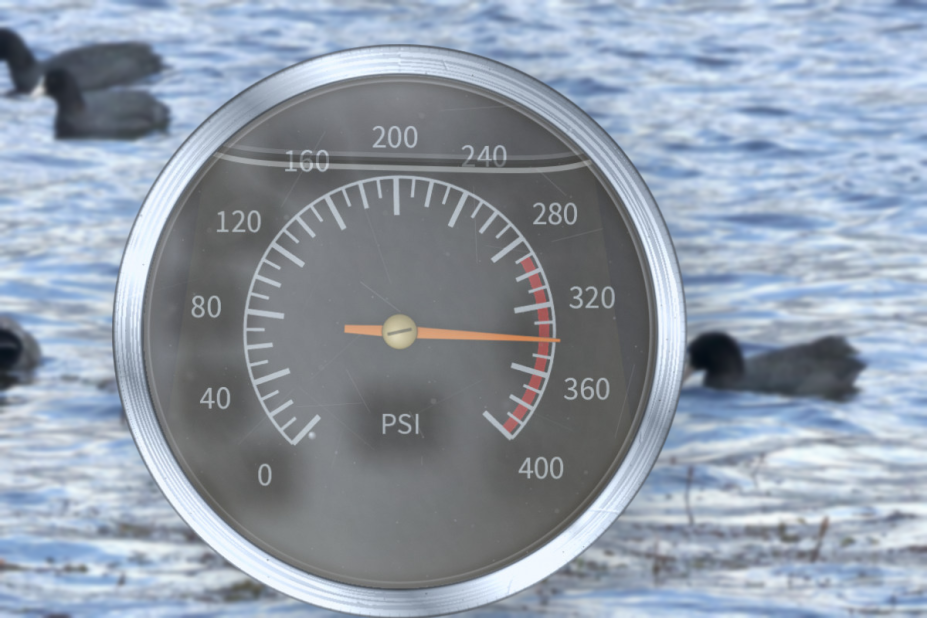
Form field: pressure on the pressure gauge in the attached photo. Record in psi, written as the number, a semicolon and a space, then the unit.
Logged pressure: 340; psi
